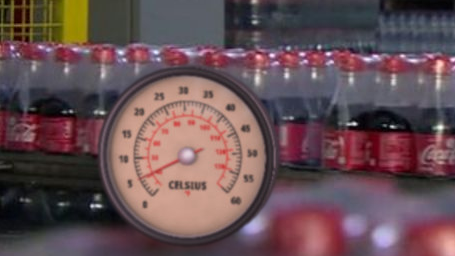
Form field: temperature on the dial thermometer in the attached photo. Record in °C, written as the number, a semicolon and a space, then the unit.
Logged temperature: 5; °C
